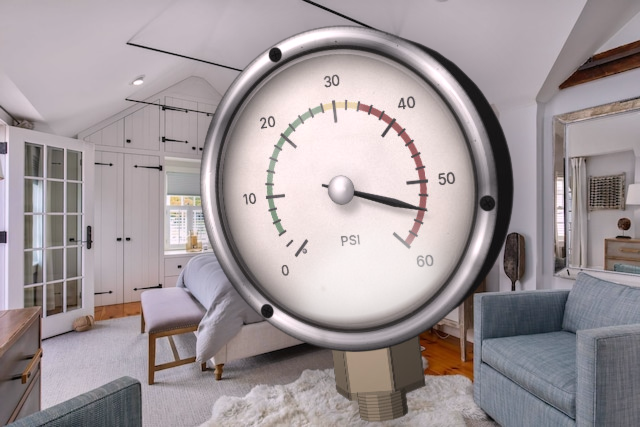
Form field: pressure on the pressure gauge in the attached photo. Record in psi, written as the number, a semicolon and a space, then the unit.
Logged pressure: 54; psi
